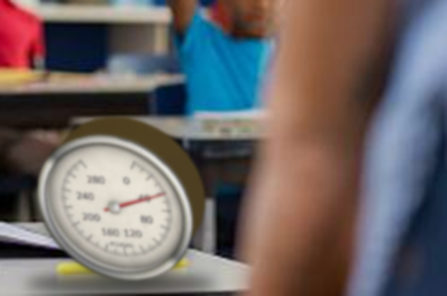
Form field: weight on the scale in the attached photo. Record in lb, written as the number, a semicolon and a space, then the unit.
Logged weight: 40; lb
